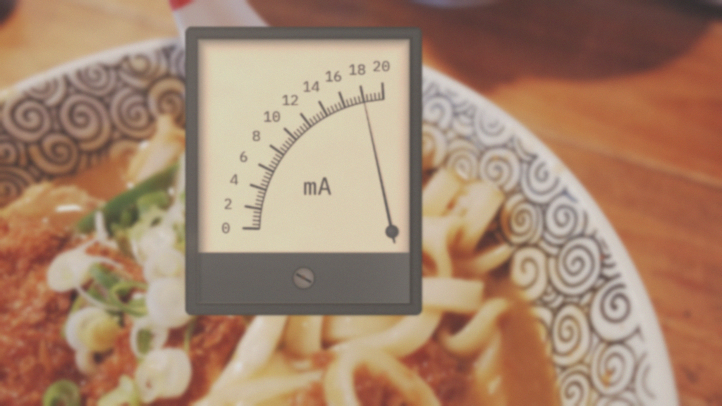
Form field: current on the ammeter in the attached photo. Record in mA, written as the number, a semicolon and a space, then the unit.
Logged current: 18; mA
